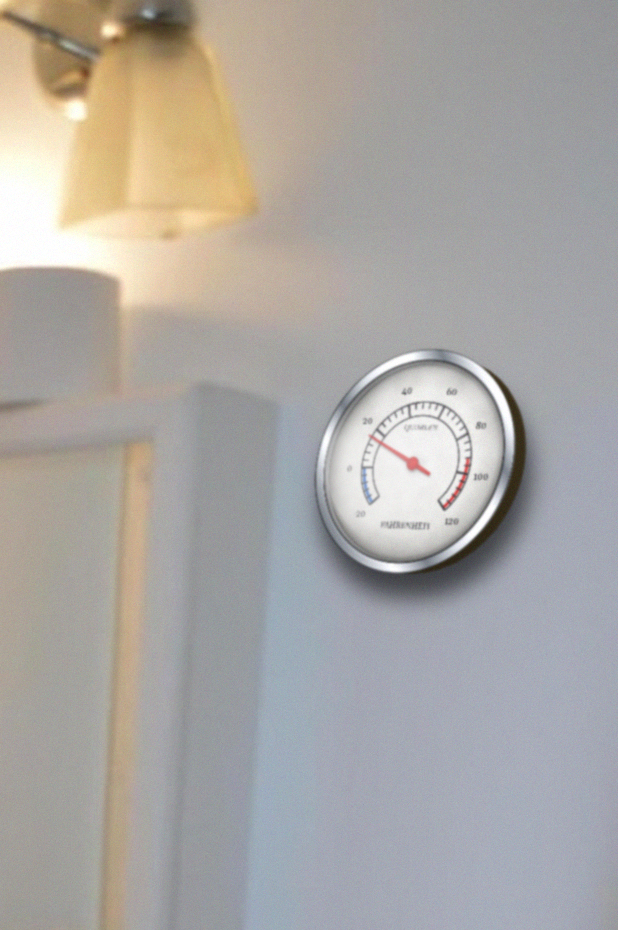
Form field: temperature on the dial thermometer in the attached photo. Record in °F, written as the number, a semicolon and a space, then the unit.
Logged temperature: 16; °F
